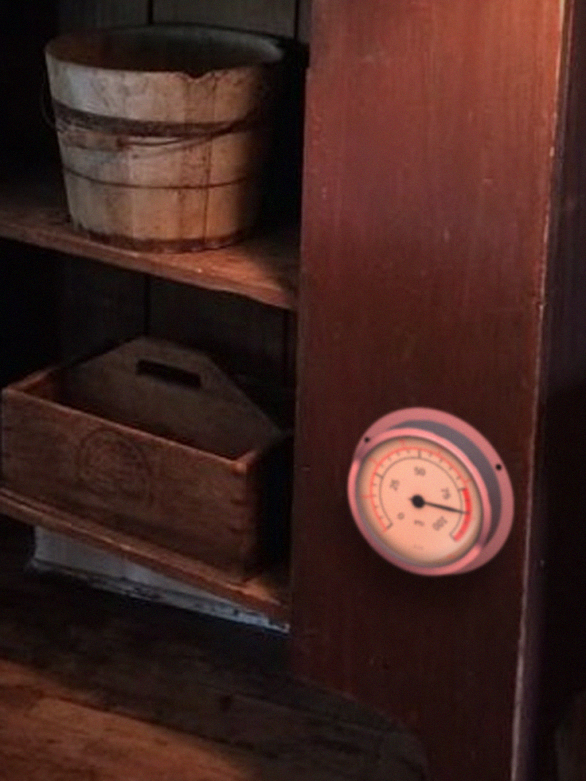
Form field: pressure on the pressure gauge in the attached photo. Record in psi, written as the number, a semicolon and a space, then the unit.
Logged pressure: 85; psi
